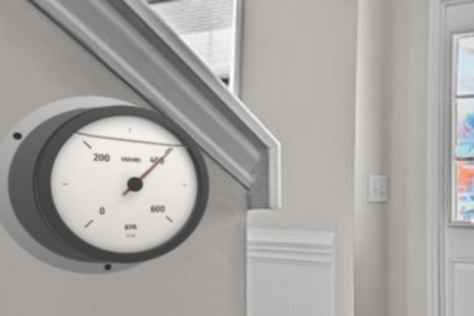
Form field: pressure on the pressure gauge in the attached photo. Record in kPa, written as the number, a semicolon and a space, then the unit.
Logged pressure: 400; kPa
